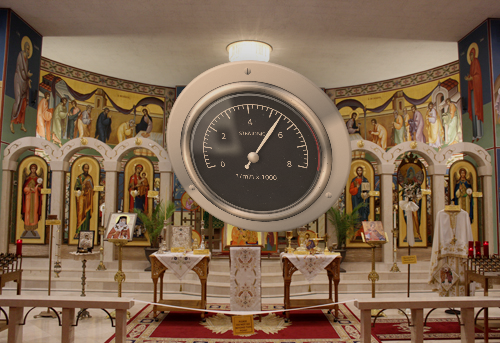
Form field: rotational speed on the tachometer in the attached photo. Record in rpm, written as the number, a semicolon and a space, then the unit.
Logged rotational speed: 5400; rpm
